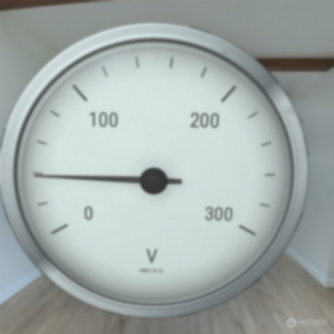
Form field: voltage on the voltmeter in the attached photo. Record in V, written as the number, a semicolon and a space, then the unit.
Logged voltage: 40; V
